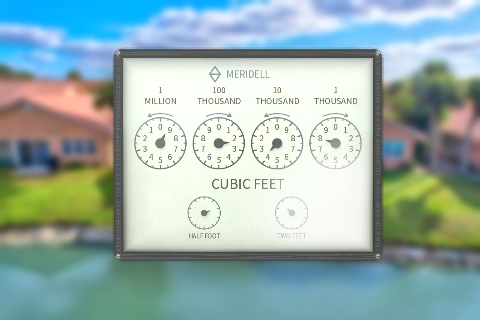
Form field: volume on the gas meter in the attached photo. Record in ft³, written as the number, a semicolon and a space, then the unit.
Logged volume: 923800; ft³
